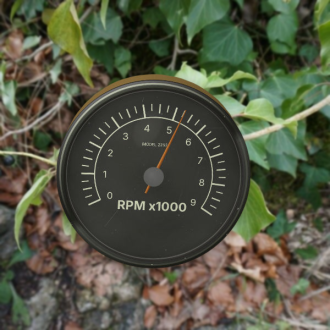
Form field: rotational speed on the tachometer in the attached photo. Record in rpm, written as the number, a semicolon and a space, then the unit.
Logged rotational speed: 5250; rpm
